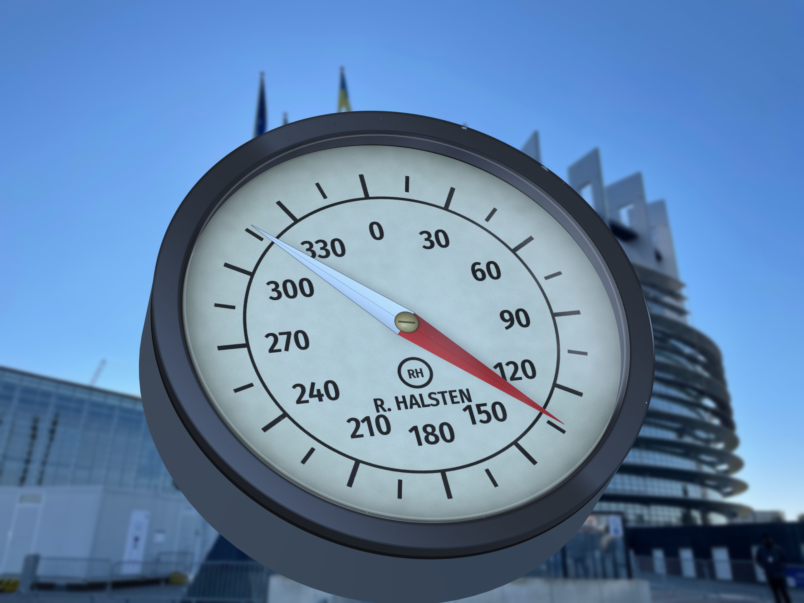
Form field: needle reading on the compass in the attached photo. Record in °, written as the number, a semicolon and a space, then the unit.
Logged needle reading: 135; °
